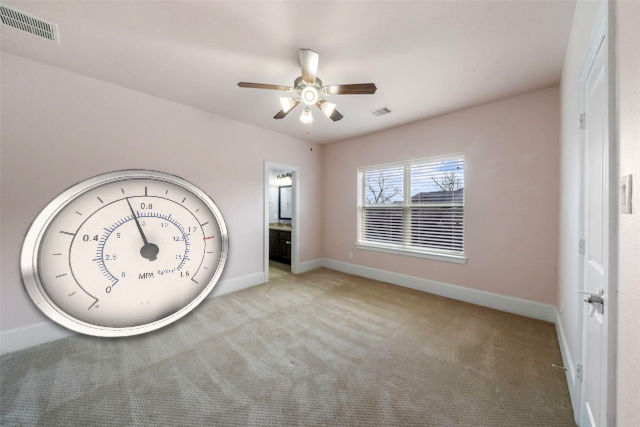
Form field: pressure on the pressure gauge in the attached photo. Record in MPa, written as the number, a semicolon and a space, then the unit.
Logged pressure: 0.7; MPa
